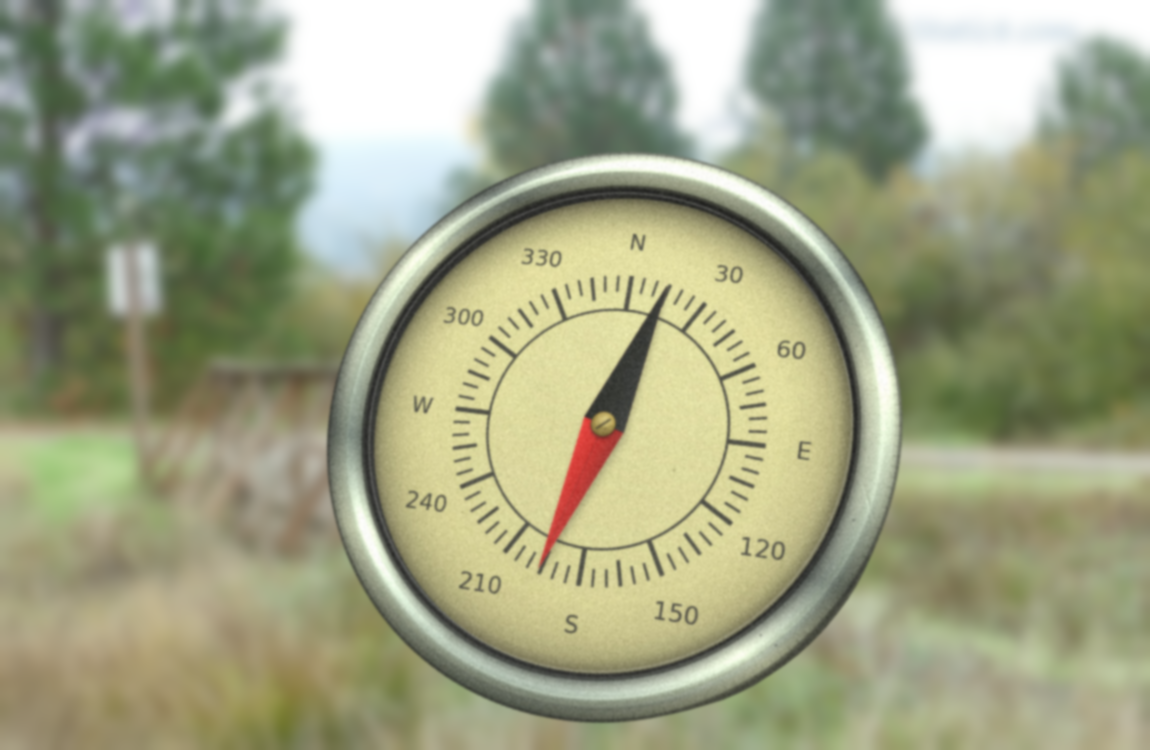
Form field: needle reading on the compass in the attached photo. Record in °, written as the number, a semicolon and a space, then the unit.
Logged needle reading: 195; °
